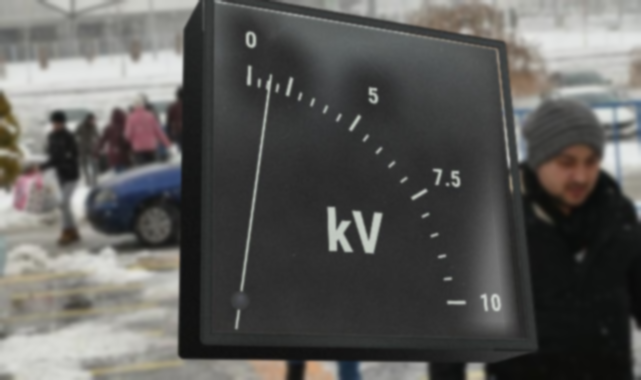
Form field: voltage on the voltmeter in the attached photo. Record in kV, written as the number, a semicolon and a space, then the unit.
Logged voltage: 1.5; kV
